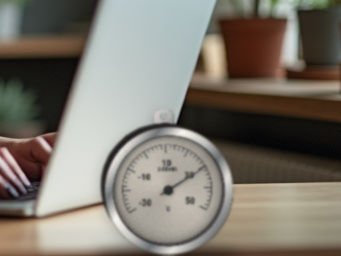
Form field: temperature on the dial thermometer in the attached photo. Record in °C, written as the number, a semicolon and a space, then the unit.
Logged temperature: 30; °C
